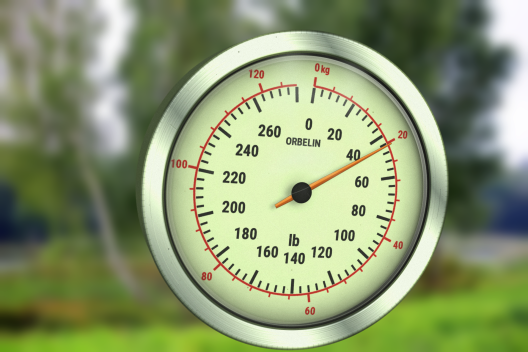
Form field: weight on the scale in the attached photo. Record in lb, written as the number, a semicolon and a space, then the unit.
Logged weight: 44; lb
